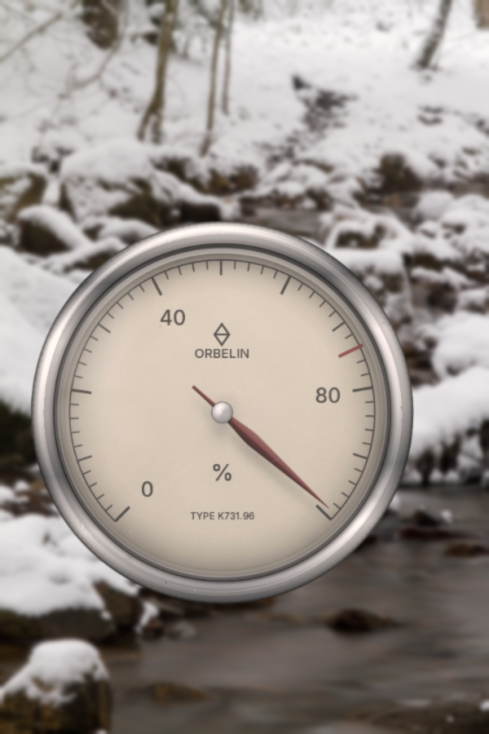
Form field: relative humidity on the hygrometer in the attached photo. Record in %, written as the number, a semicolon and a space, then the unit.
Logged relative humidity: 99; %
